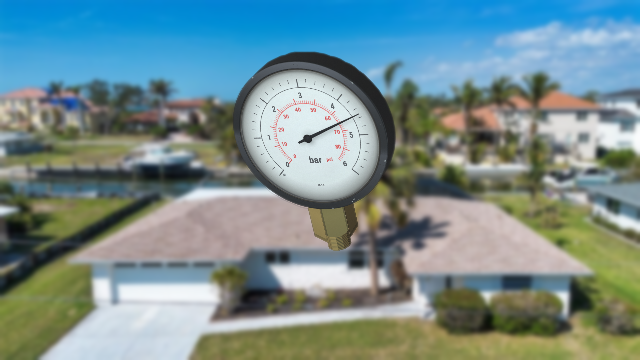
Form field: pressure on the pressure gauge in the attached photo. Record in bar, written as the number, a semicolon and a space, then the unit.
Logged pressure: 4.5; bar
